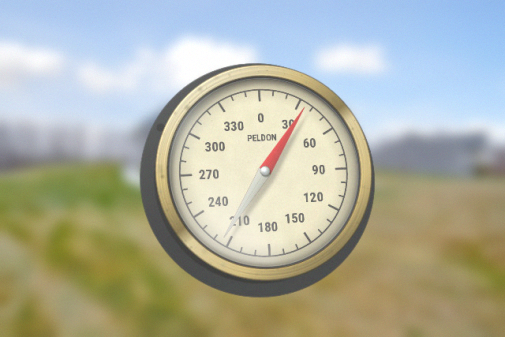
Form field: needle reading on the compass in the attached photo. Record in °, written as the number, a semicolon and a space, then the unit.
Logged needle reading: 35; °
